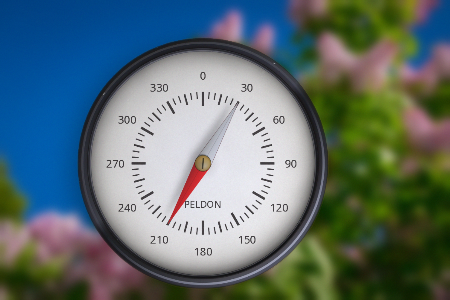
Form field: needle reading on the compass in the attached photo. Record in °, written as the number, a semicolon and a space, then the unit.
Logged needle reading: 210; °
